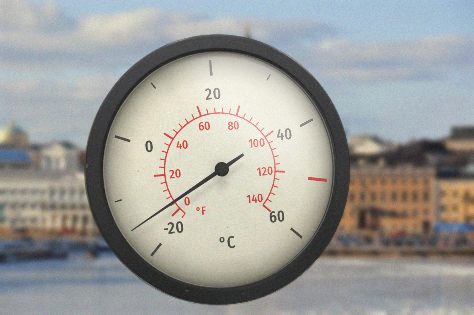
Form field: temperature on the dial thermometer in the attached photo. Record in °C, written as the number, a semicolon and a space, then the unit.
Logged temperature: -15; °C
